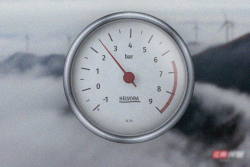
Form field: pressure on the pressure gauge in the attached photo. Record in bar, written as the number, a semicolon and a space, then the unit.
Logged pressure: 2.5; bar
